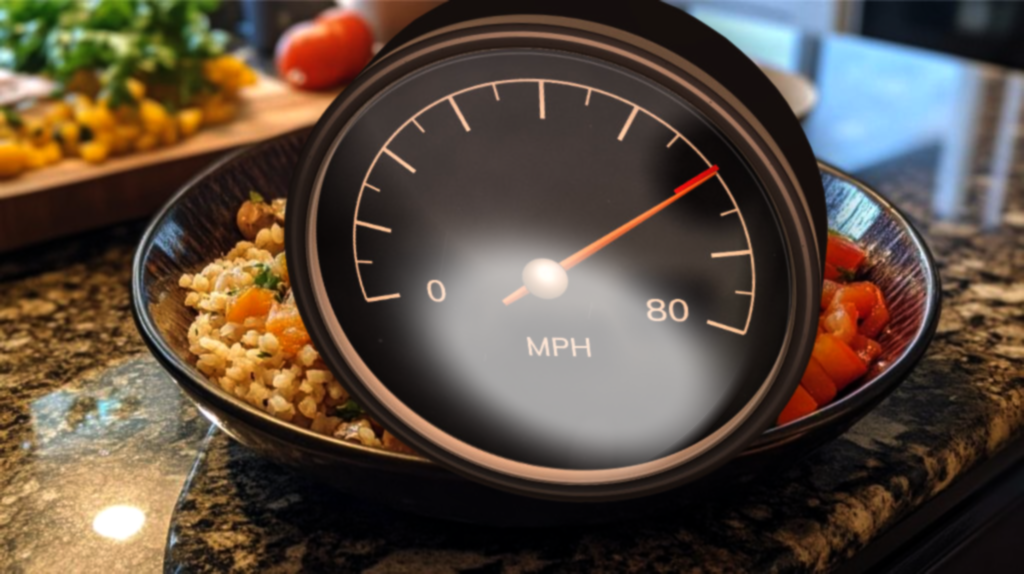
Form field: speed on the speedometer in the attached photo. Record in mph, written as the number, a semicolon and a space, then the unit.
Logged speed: 60; mph
